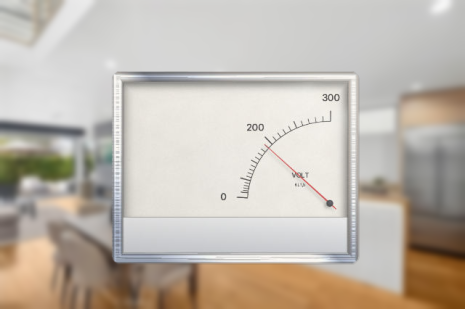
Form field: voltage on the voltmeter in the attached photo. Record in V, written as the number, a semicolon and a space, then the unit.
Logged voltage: 190; V
